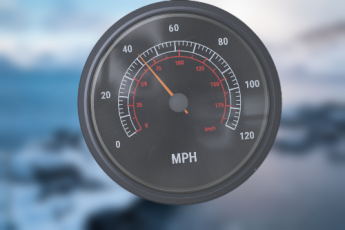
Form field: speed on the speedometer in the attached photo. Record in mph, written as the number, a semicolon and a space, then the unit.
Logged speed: 42; mph
